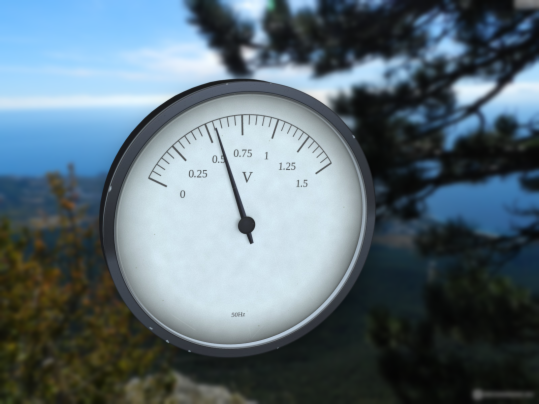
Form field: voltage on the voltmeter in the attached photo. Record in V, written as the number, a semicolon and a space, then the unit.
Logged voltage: 0.55; V
